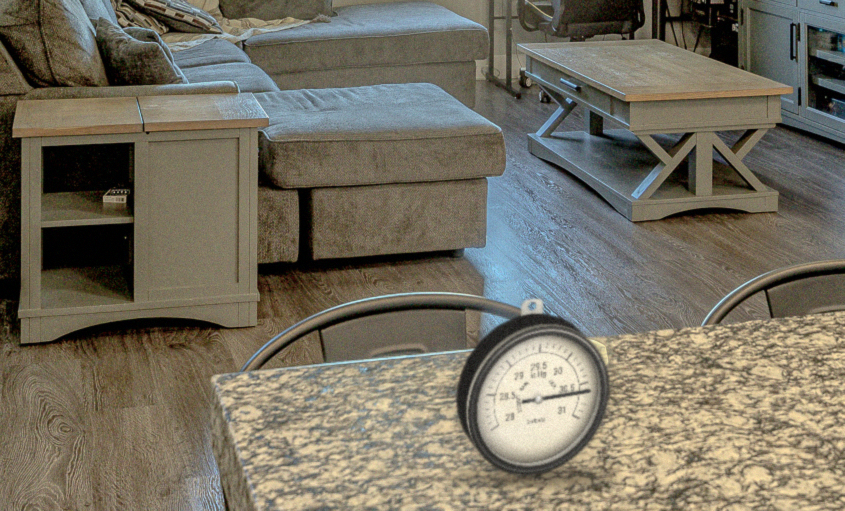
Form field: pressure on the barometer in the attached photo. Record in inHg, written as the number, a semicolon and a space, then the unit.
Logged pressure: 30.6; inHg
